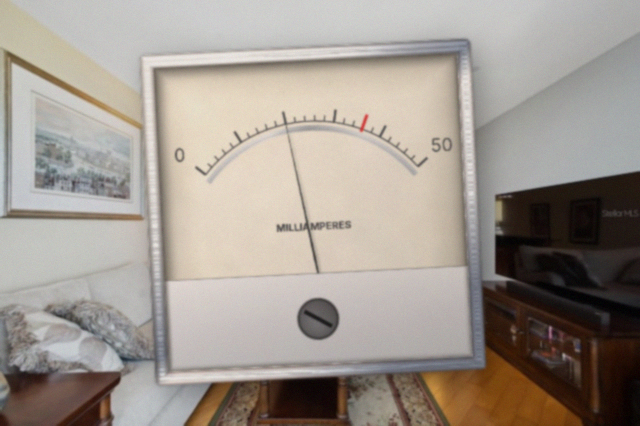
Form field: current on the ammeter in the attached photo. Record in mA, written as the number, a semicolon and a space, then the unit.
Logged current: 20; mA
